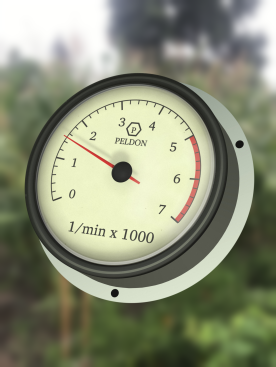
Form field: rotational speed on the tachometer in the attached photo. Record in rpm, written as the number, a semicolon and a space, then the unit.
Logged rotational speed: 1500; rpm
